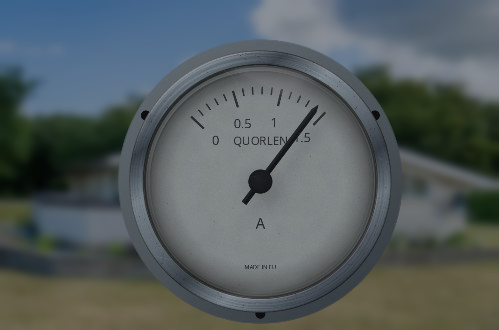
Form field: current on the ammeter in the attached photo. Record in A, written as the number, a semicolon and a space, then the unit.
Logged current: 1.4; A
